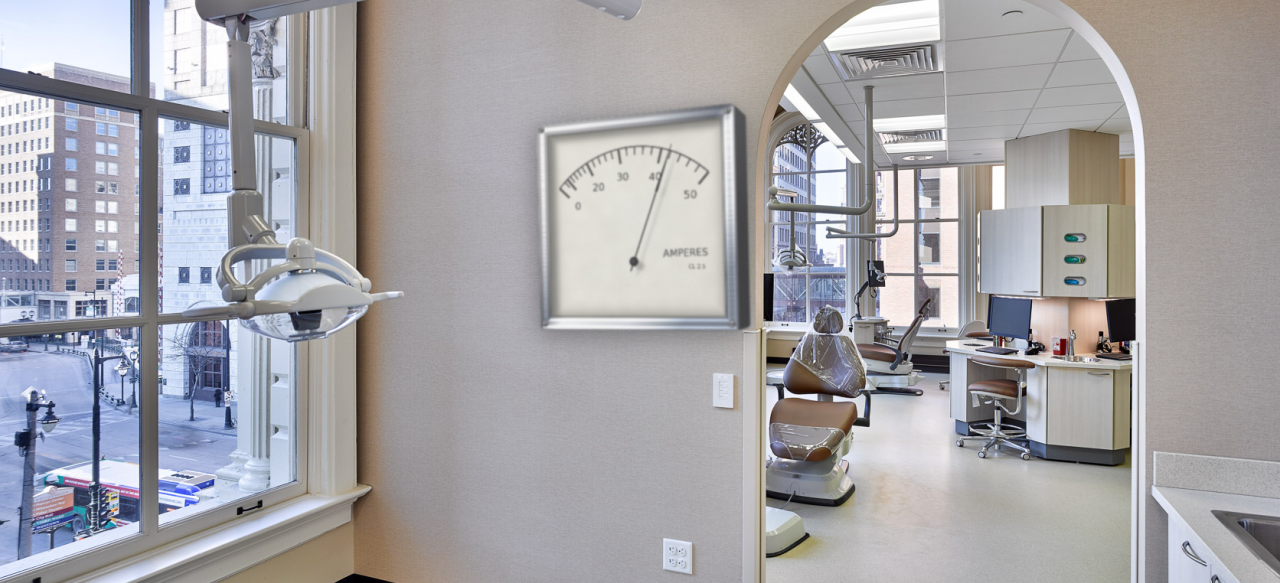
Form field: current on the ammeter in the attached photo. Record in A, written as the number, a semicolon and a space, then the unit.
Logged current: 42; A
